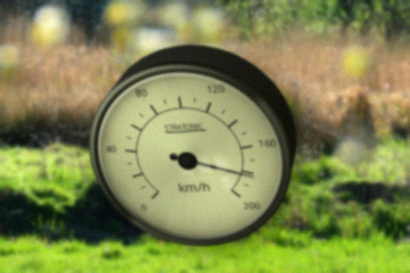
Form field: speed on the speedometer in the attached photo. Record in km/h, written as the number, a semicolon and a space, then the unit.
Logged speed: 180; km/h
